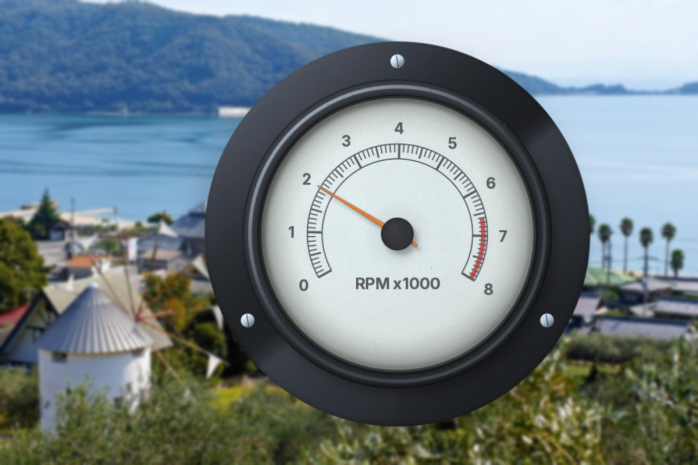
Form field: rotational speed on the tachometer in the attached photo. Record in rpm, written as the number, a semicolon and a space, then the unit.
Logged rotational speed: 2000; rpm
